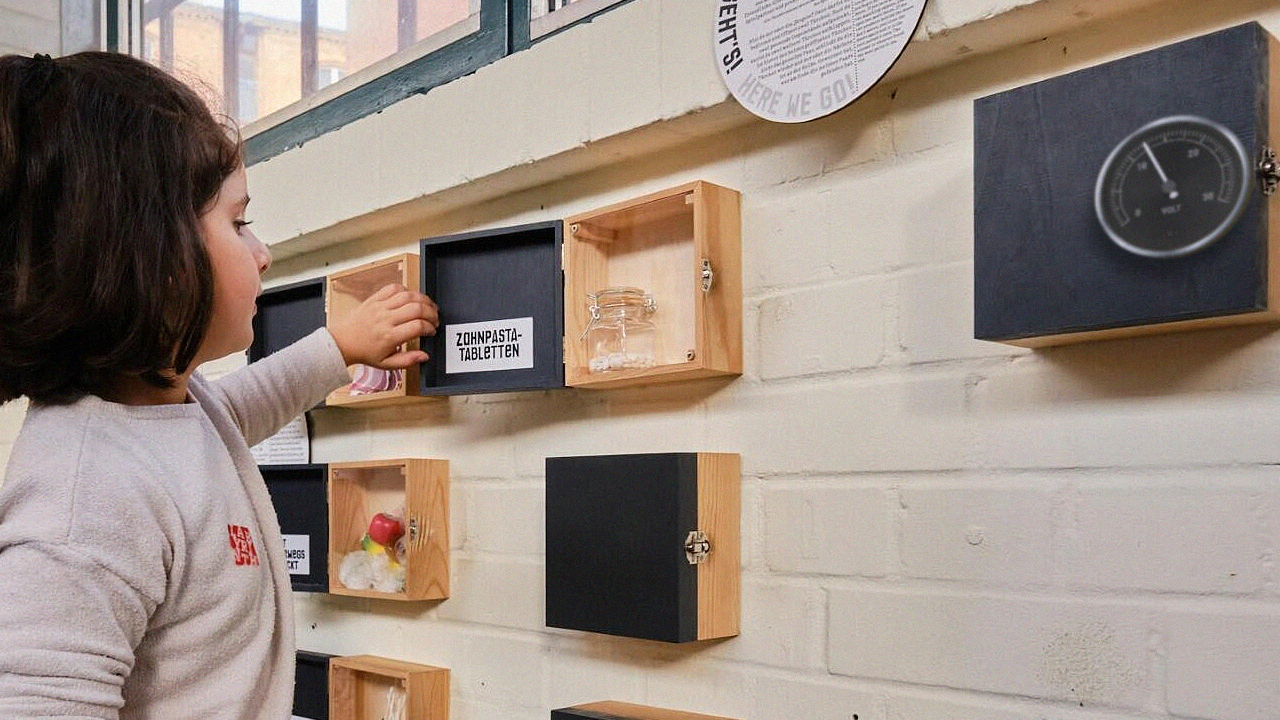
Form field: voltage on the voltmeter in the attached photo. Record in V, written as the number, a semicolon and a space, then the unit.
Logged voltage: 12.5; V
